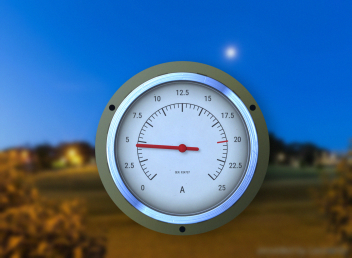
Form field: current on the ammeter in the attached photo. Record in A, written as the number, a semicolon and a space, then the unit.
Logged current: 4.5; A
